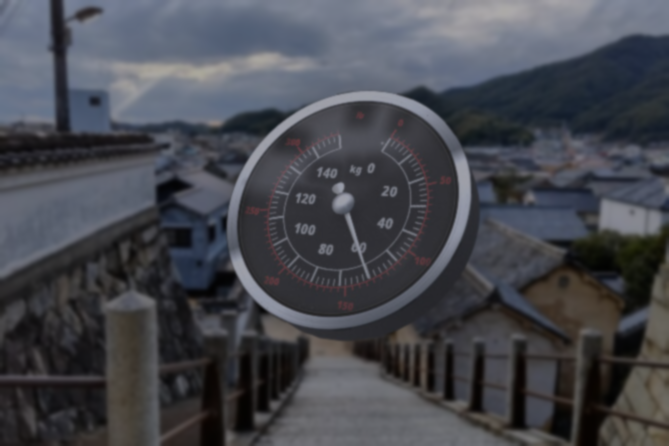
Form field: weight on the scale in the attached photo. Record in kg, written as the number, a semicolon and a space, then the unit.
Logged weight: 60; kg
